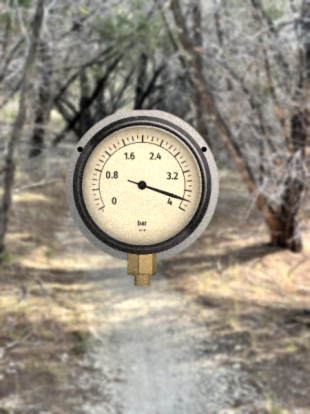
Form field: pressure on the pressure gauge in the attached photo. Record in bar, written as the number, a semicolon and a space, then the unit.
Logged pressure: 3.8; bar
